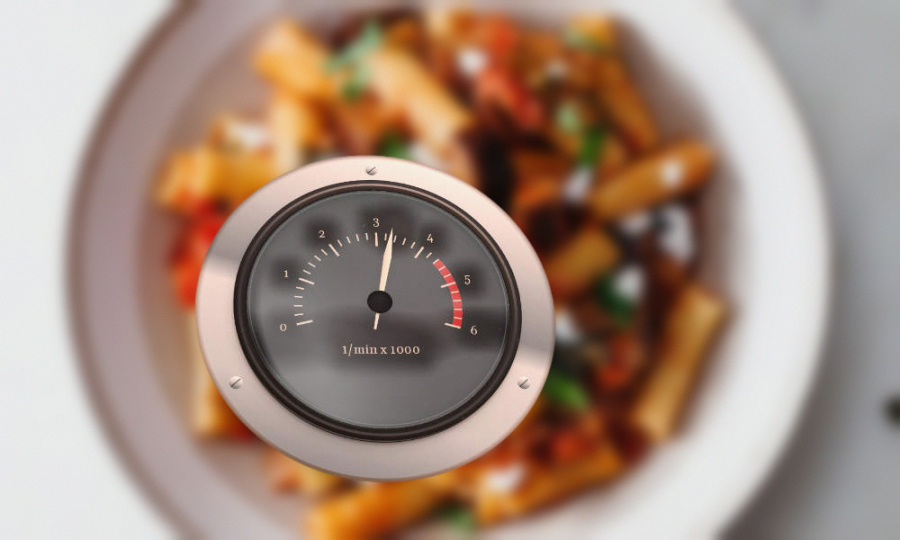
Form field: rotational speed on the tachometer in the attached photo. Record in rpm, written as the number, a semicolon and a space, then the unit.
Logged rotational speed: 3300; rpm
